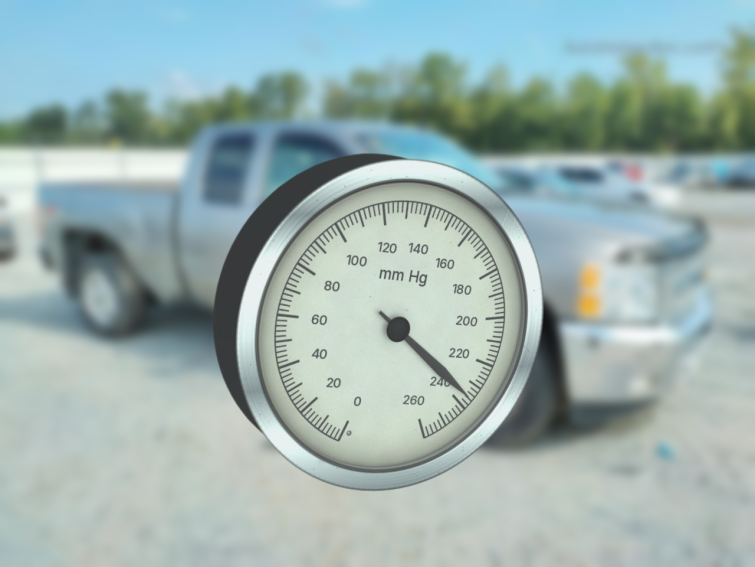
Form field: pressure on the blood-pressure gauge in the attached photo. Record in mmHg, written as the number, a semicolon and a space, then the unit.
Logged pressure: 236; mmHg
